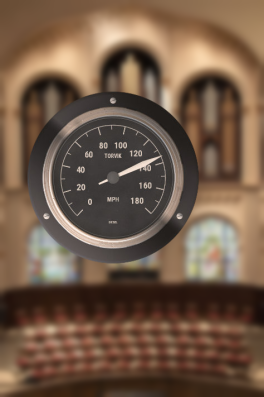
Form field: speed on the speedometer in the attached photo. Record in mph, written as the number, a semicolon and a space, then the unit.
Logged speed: 135; mph
